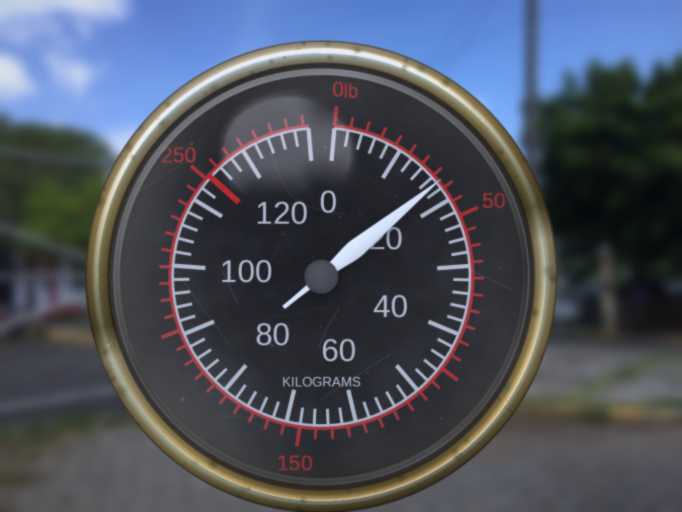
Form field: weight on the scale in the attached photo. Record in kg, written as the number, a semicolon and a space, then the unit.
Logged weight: 17; kg
